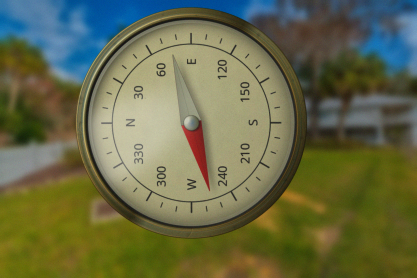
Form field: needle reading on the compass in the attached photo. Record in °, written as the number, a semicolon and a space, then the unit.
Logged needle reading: 255; °
